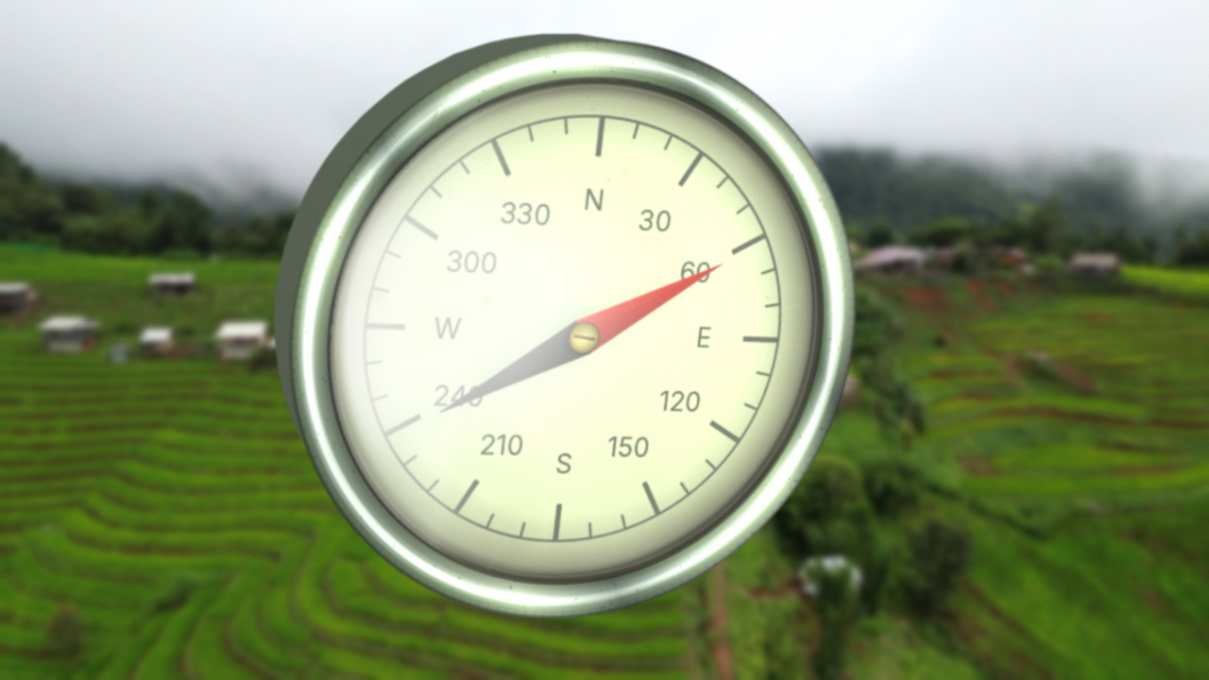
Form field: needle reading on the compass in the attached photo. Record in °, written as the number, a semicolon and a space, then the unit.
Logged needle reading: 60; °
